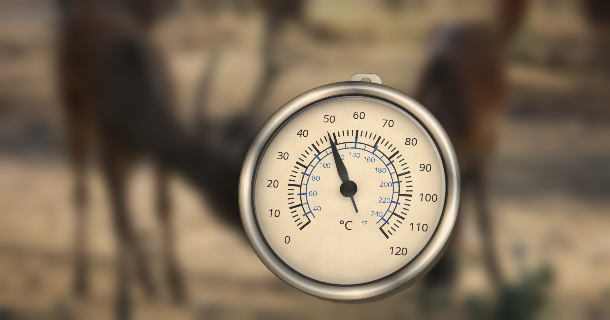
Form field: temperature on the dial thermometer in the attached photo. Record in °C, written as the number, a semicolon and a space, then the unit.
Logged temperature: 48; °C
